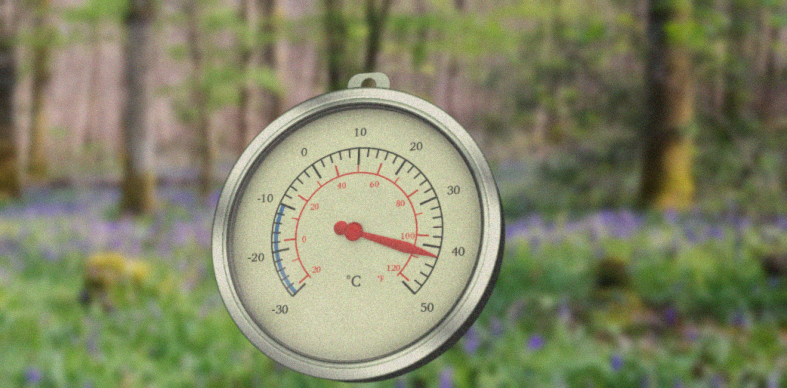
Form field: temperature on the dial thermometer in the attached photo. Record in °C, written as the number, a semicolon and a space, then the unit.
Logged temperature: 42; °C
